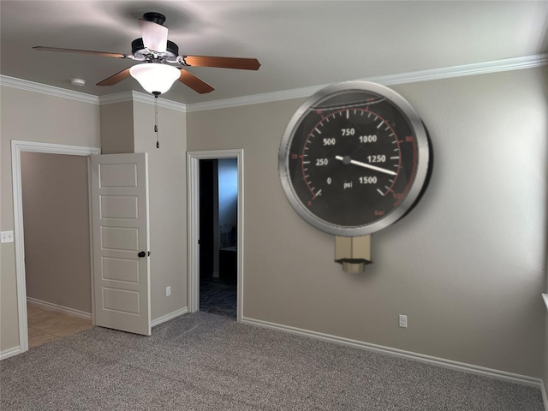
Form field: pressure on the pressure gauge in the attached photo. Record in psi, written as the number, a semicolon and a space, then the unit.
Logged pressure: 1350; psi
